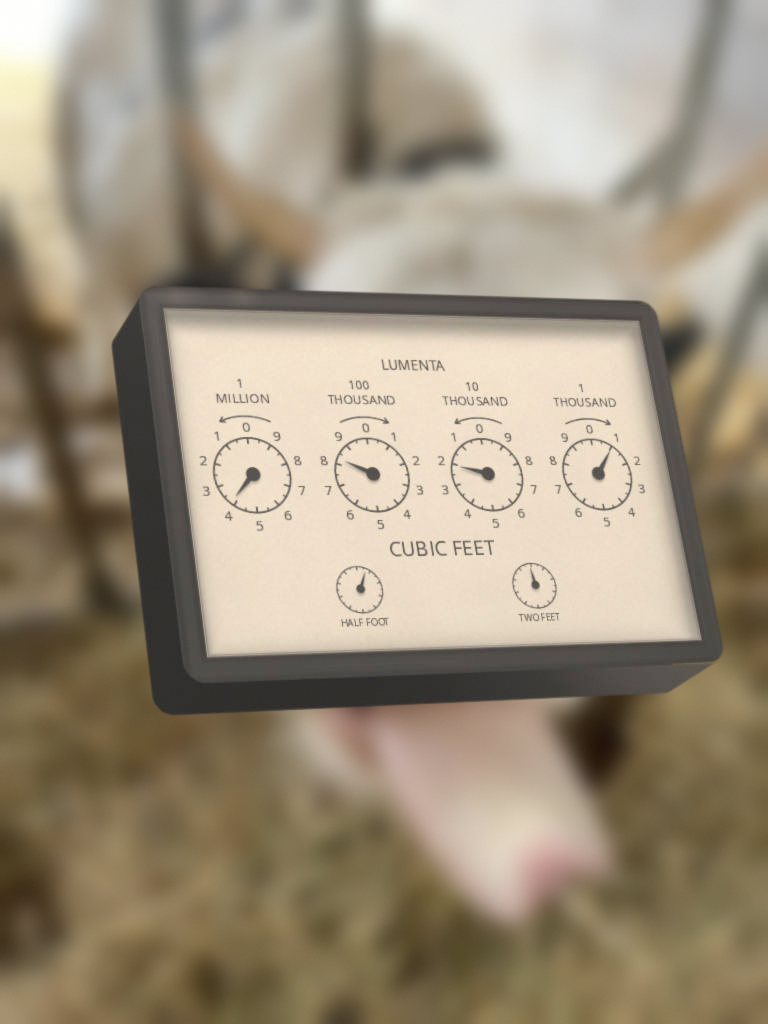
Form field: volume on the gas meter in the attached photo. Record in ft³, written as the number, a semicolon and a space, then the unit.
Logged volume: 382100; ft³
